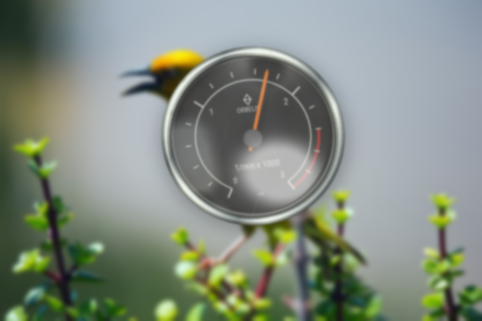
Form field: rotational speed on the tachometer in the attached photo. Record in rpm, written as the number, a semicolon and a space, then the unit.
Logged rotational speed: 1700; rpm
